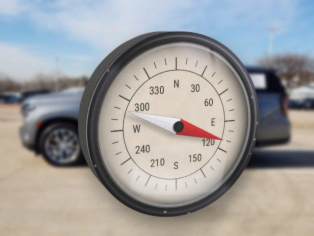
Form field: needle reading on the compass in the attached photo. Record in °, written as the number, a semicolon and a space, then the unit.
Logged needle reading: 110; °
